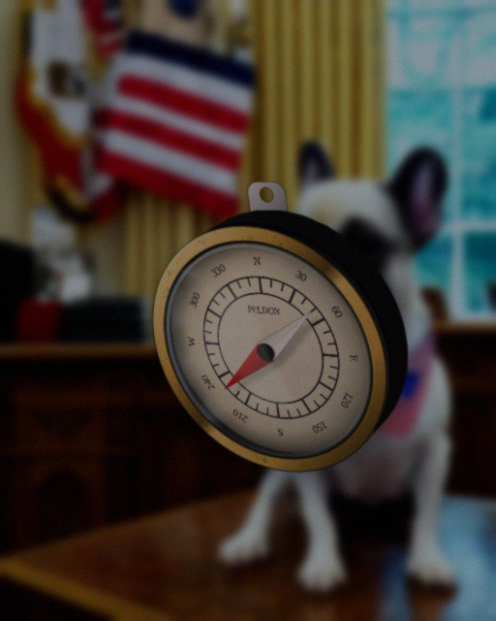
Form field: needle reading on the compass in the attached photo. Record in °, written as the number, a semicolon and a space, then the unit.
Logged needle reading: 230; °
